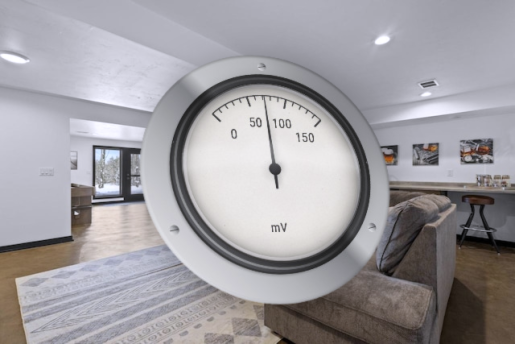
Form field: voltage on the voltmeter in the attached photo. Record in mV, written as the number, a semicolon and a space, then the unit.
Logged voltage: 70; mV
